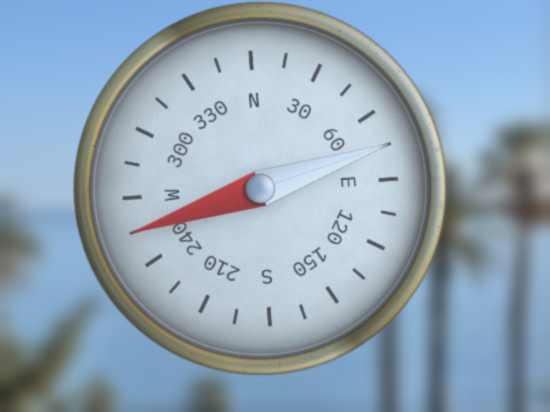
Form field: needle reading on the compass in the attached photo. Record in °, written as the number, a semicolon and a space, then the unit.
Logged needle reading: 255; °
